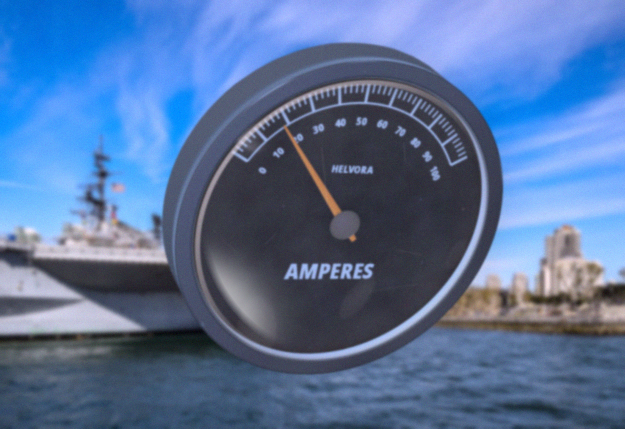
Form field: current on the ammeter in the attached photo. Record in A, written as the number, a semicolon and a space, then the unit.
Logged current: 18; A
